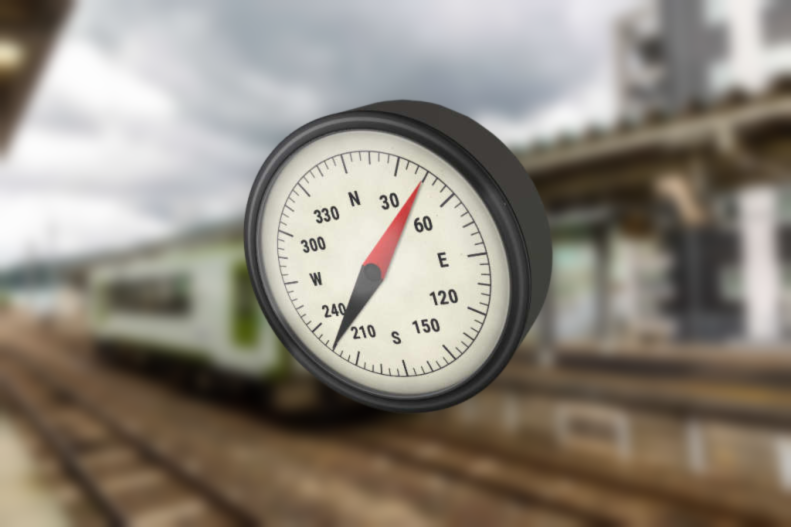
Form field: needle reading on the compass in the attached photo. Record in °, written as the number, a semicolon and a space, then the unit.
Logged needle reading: 45; °
